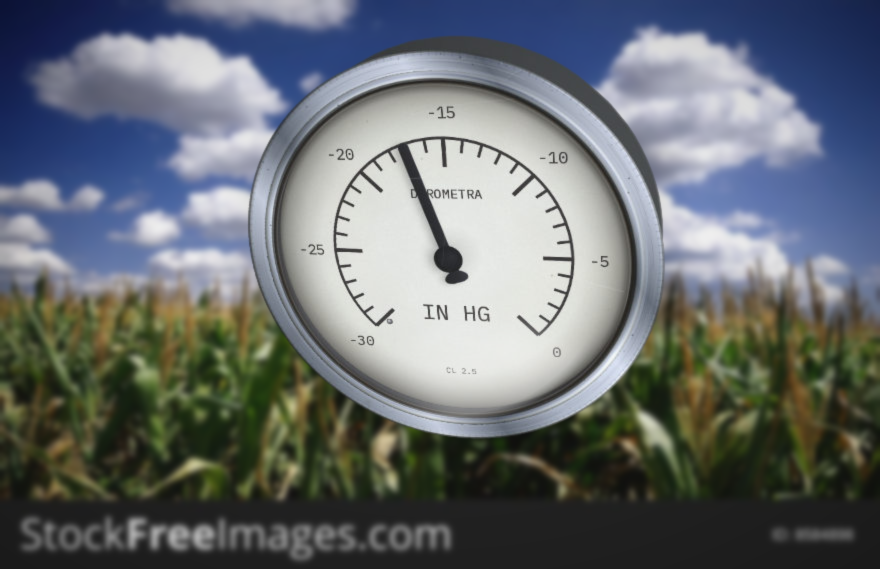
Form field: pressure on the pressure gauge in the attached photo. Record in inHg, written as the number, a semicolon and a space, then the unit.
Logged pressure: -17; inHg
